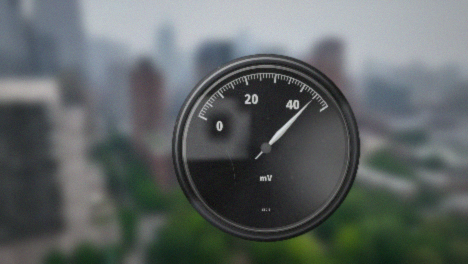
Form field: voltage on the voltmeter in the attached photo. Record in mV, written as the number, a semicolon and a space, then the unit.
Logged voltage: 45; mV
